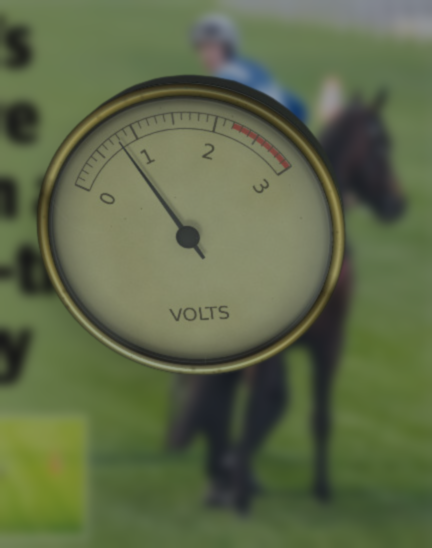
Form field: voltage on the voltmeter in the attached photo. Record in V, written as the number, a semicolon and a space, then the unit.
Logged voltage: 0.8; V
